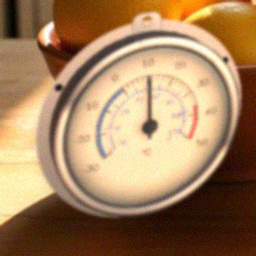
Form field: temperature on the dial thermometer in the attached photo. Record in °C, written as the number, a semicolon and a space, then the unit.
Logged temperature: 10; °C
